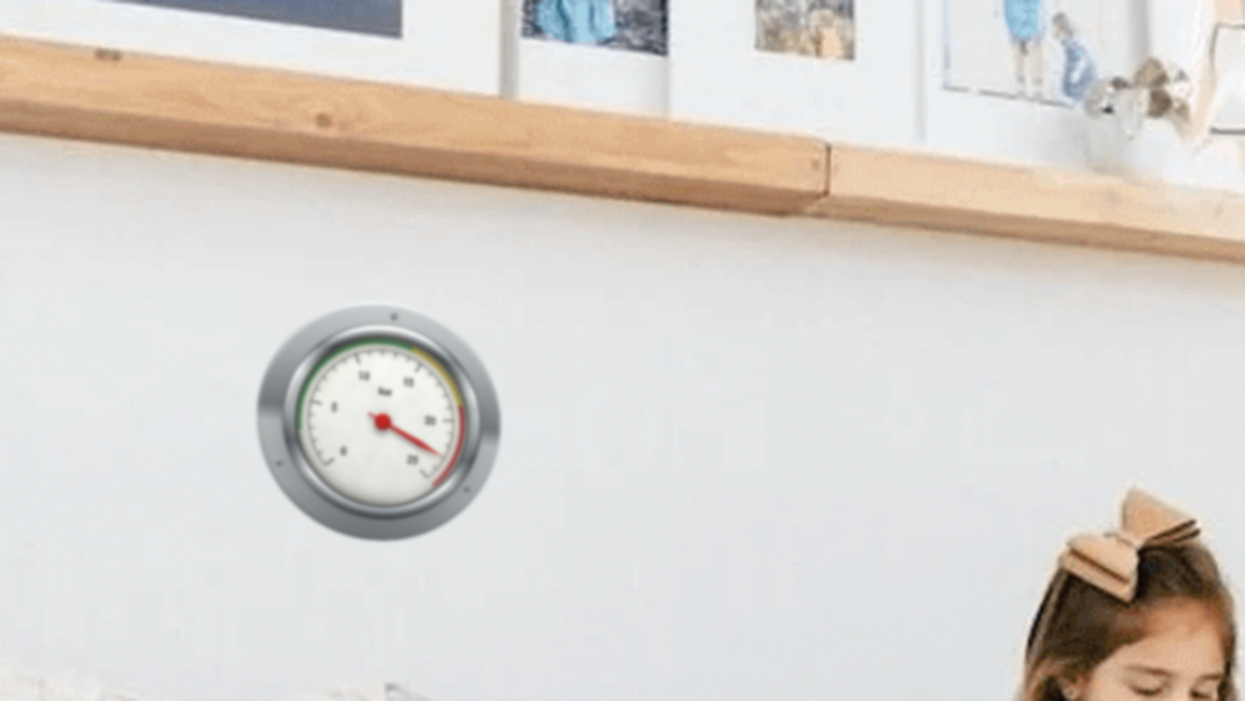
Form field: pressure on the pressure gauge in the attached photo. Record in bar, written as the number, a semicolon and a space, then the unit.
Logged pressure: 23; bar
